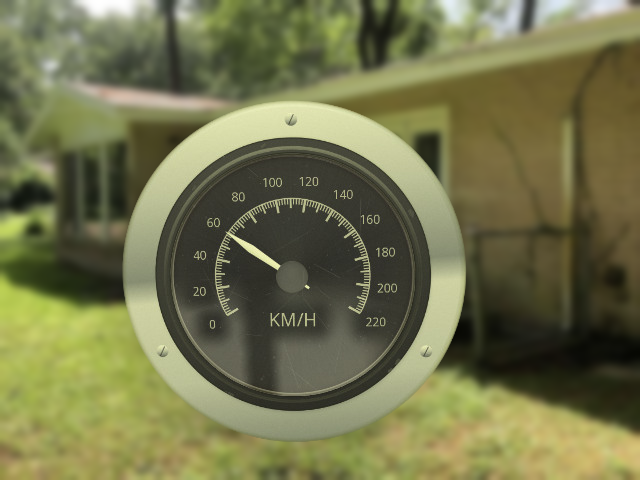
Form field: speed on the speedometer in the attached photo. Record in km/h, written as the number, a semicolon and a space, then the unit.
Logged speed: 60; km/h
